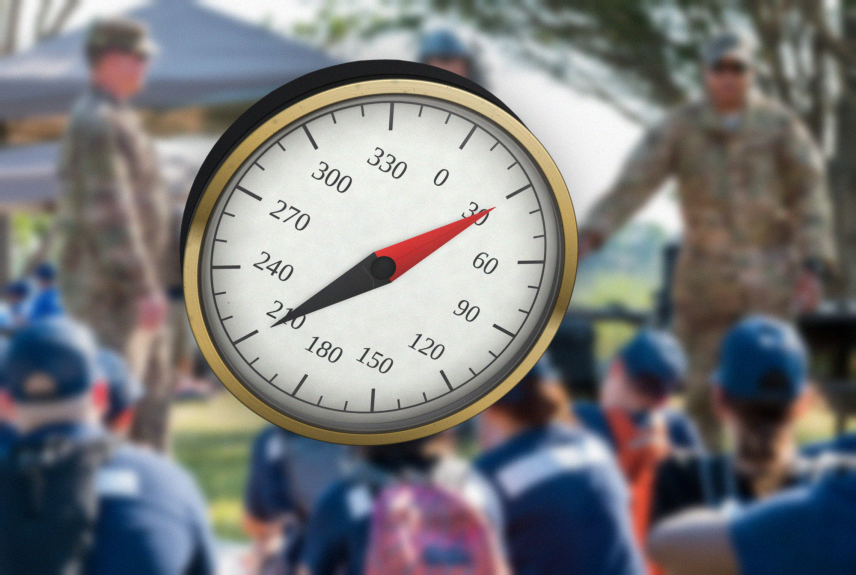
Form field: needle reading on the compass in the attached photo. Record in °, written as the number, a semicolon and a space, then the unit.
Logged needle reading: 30; °
